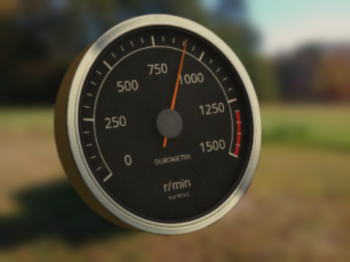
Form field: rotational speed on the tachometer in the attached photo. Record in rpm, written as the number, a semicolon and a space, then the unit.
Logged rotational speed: 900; rpm
